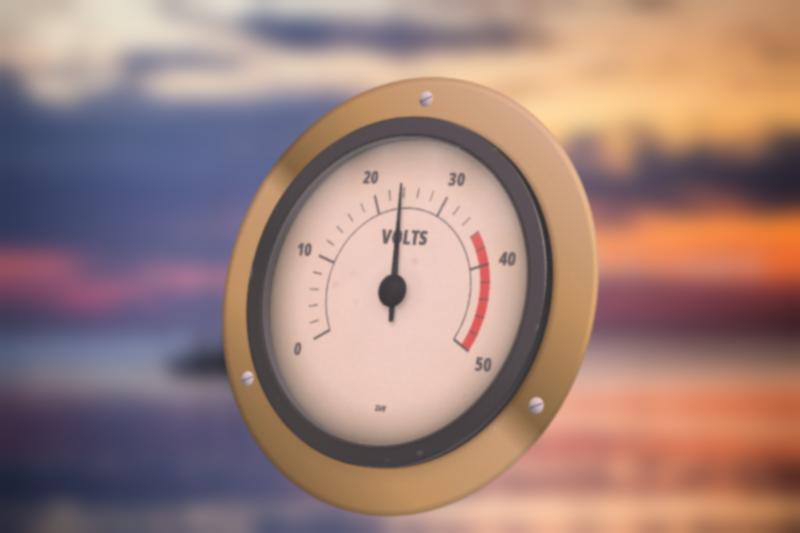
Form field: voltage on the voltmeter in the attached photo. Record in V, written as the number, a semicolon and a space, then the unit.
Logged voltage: 24; V
